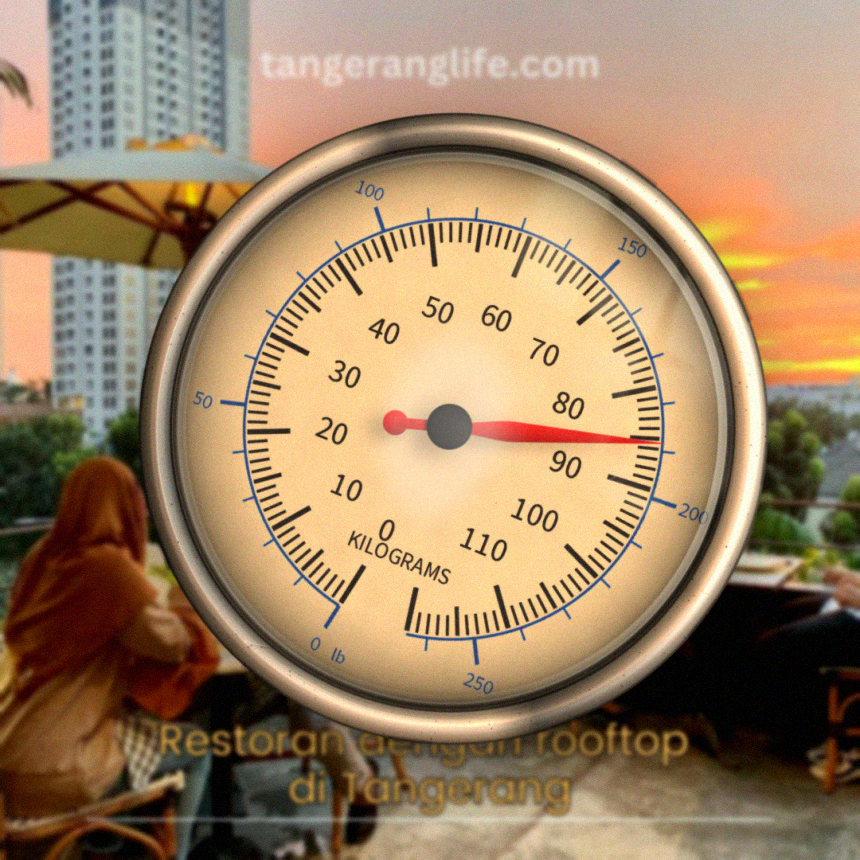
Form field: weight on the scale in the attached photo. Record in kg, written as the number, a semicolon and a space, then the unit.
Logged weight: 85.5; kg
